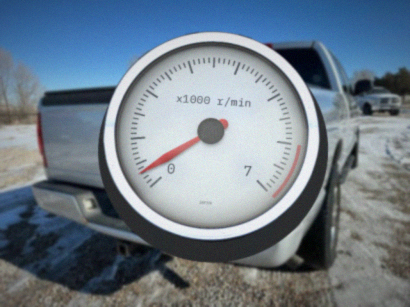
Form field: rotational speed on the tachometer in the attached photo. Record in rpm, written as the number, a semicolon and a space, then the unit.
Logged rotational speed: 300; rpm
